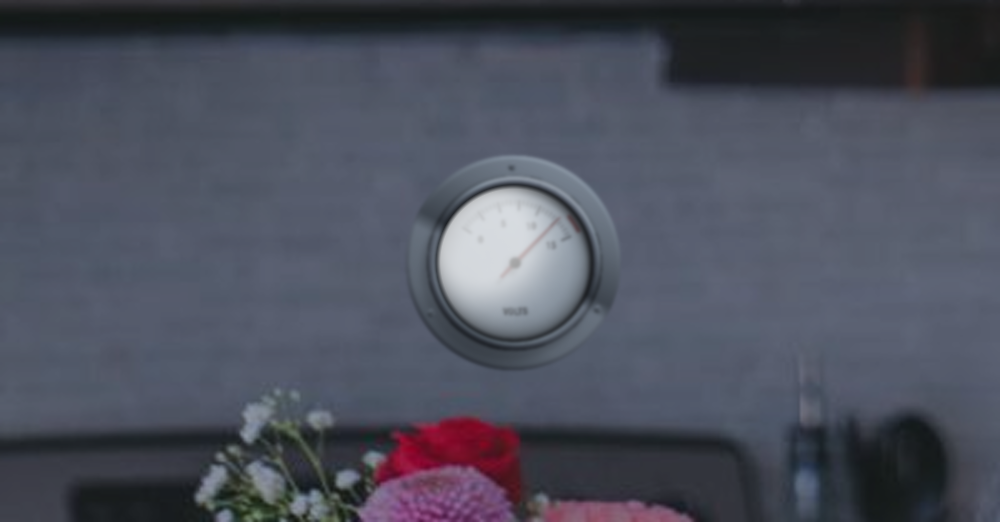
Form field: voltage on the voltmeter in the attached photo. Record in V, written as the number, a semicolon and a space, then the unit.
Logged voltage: 12.5; V
